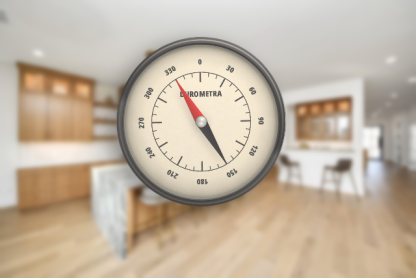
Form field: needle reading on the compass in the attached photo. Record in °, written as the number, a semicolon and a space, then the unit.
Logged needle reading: 330; °
